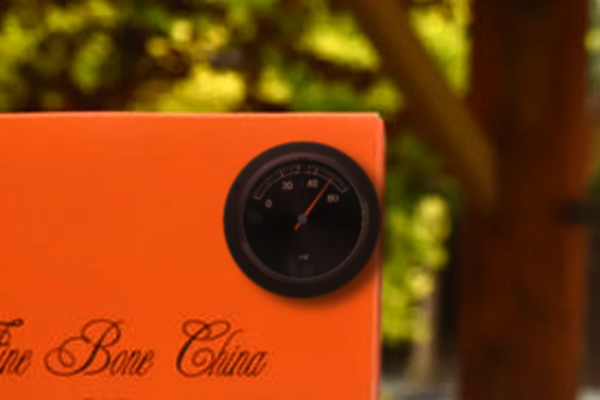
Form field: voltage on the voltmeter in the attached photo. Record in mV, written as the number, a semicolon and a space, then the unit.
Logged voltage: 50; mV
